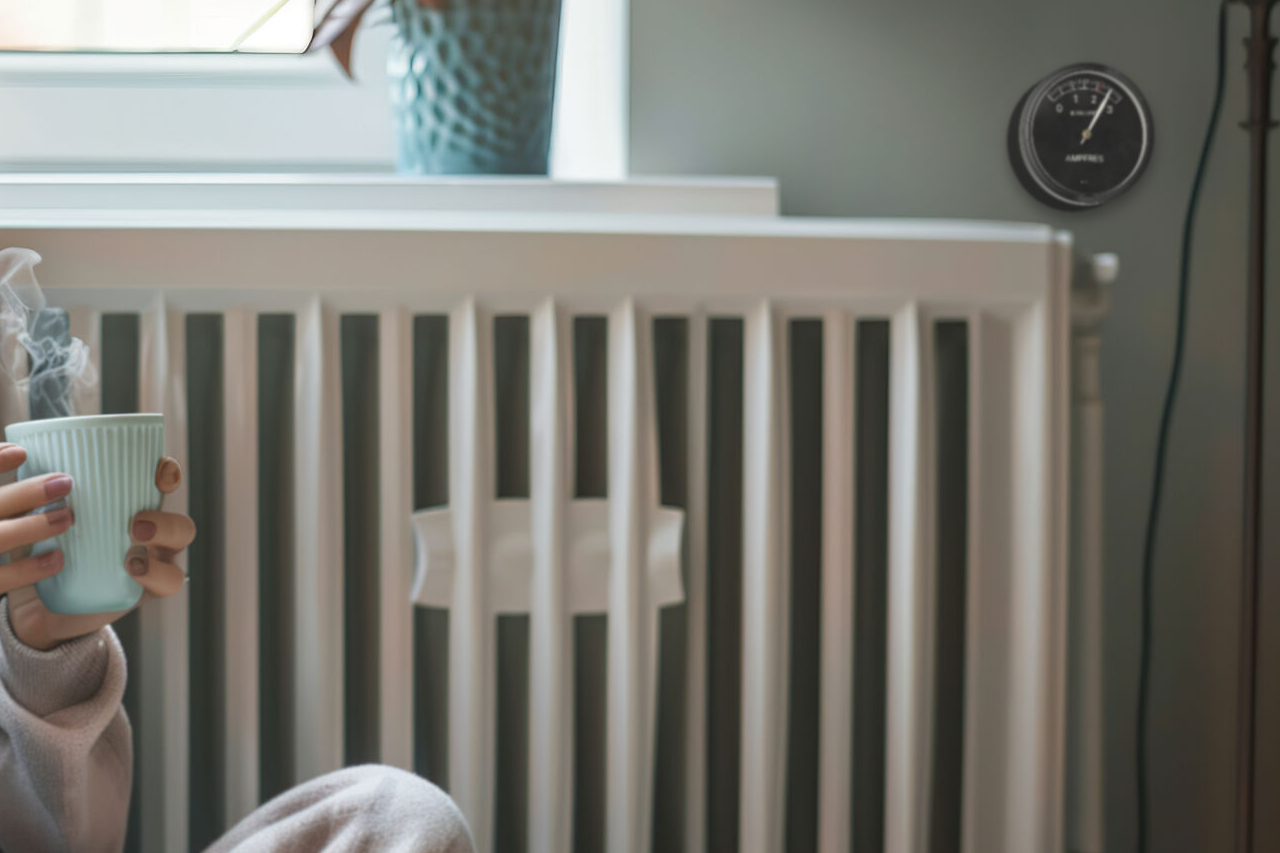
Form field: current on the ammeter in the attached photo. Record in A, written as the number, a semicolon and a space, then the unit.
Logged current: 2.5; A
